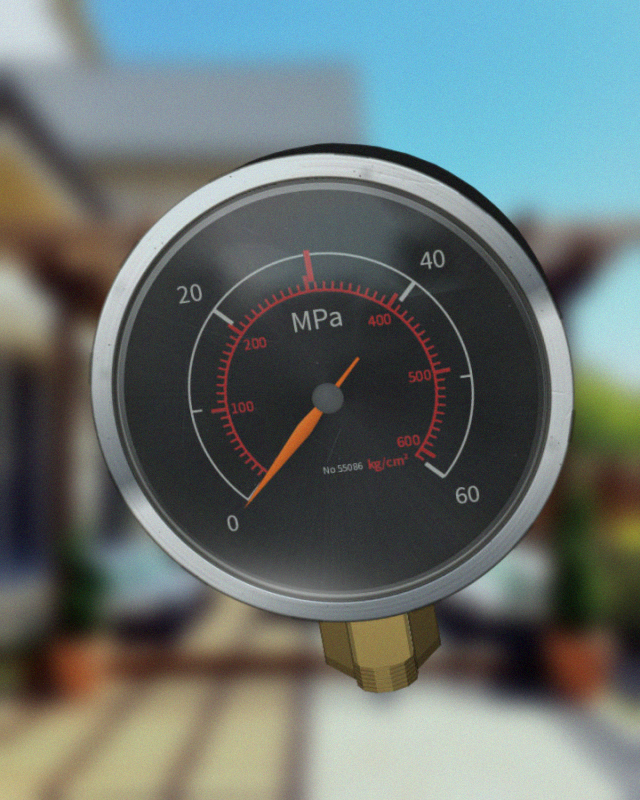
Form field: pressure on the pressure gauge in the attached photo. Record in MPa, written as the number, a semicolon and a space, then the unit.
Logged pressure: 0; MPa
